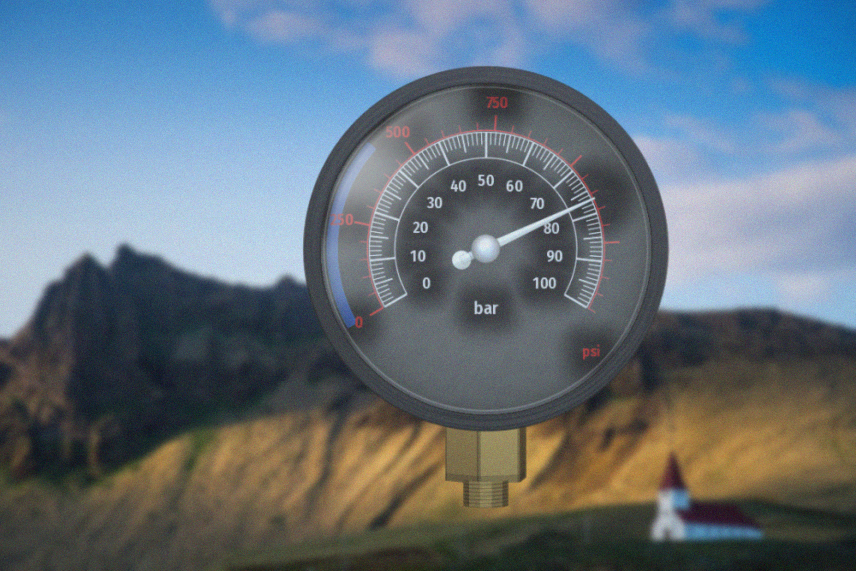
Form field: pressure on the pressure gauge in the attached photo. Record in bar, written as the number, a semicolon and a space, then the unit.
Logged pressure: 77; bar
